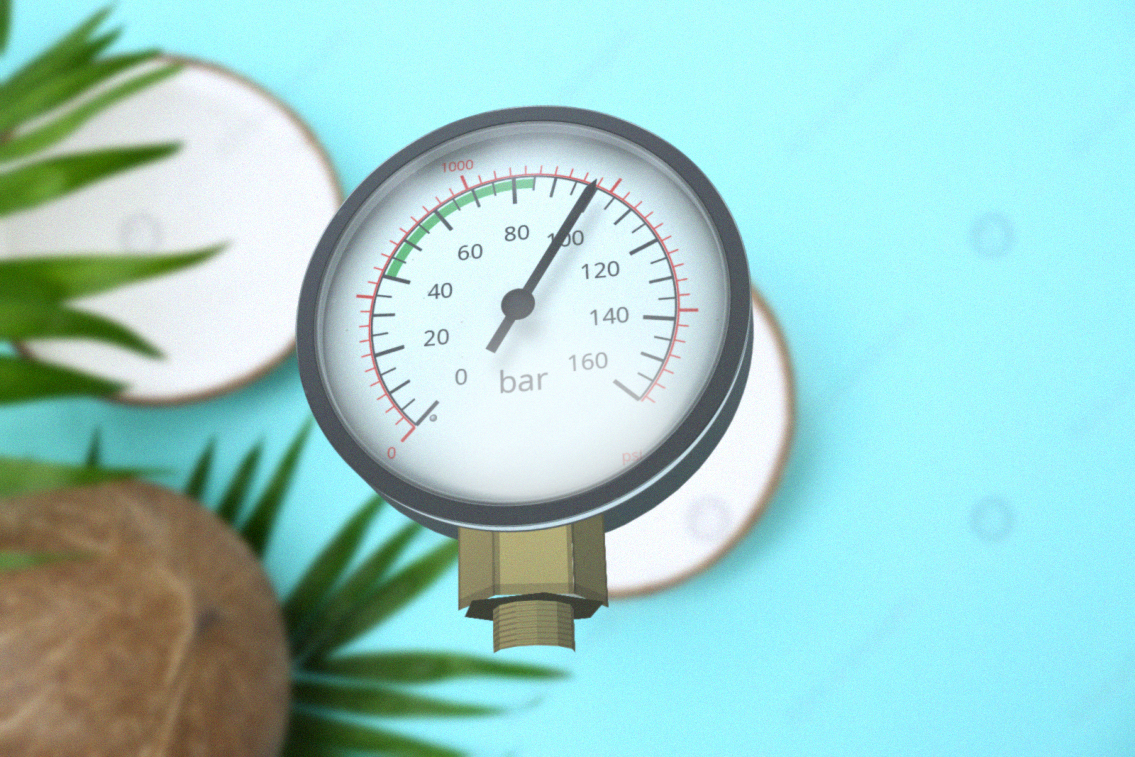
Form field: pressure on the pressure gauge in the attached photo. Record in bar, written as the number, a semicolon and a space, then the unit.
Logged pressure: 100; bar
